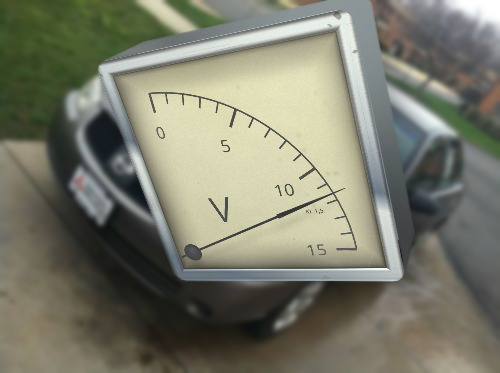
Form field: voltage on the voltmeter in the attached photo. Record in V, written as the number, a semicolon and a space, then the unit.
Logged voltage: 11.5; V
